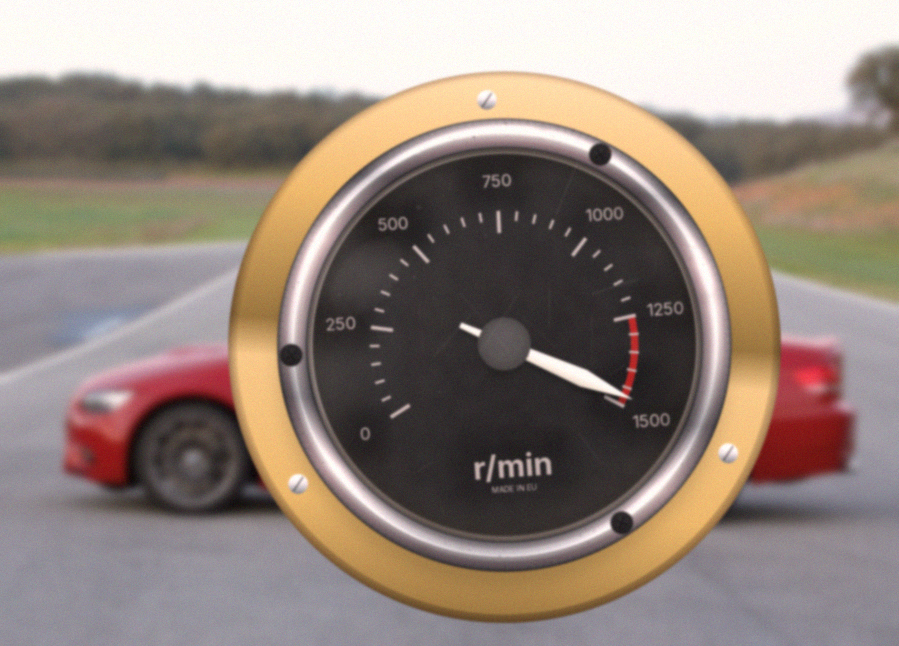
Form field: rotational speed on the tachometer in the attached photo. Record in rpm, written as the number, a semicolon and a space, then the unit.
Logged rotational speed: 1475; rpm
